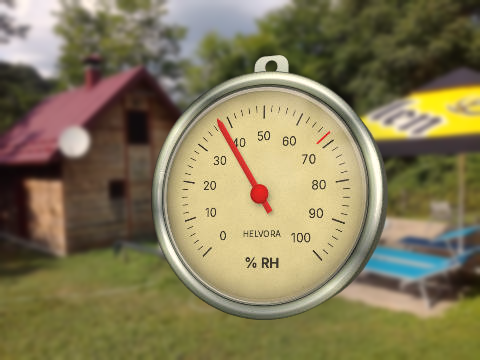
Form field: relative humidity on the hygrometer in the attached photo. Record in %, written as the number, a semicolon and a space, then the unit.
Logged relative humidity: 38; %
